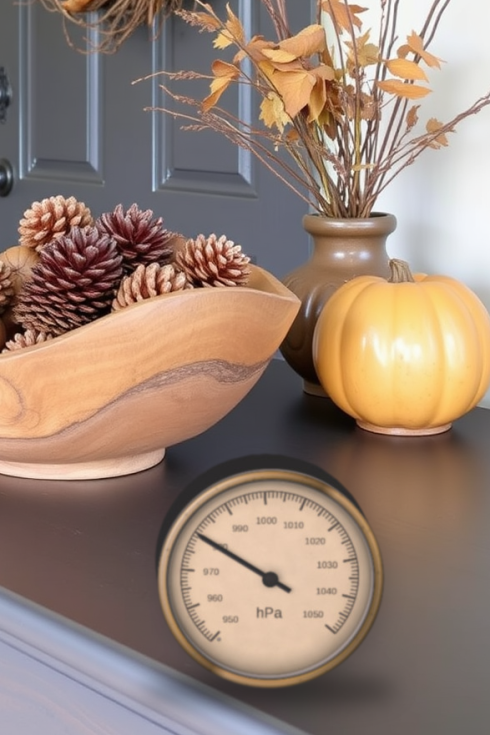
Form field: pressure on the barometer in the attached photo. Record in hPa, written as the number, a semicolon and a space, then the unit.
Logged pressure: 980; hPa
